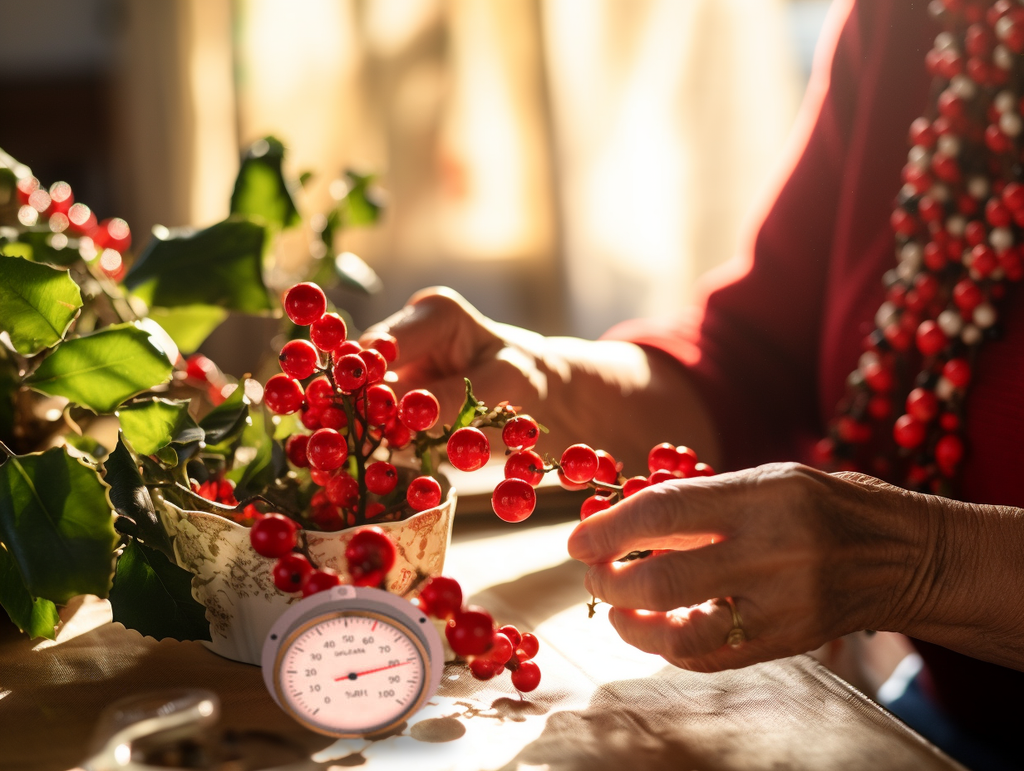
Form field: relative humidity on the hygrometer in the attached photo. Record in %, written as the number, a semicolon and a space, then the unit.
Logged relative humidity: 80; %
